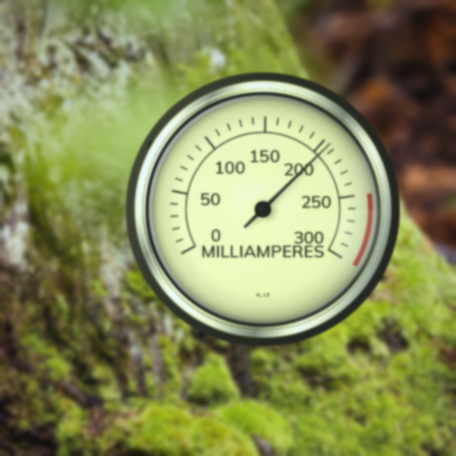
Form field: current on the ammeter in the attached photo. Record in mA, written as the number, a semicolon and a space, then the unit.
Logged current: 205; mA
